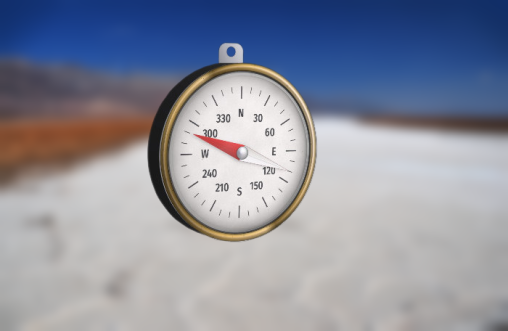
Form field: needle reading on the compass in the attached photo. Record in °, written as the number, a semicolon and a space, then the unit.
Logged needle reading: 290; °
